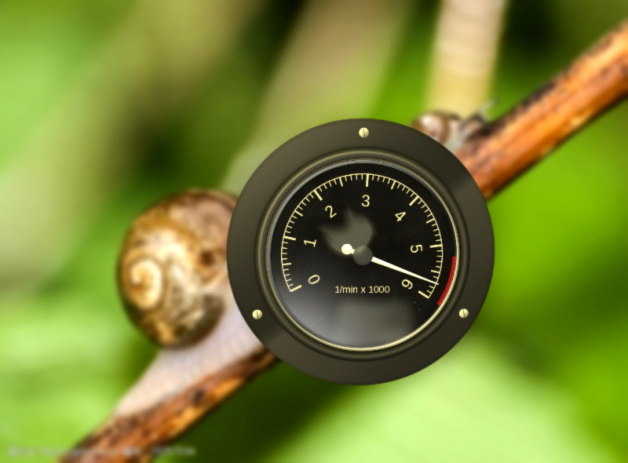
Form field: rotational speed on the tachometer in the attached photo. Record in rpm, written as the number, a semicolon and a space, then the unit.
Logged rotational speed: 5700; rpm
